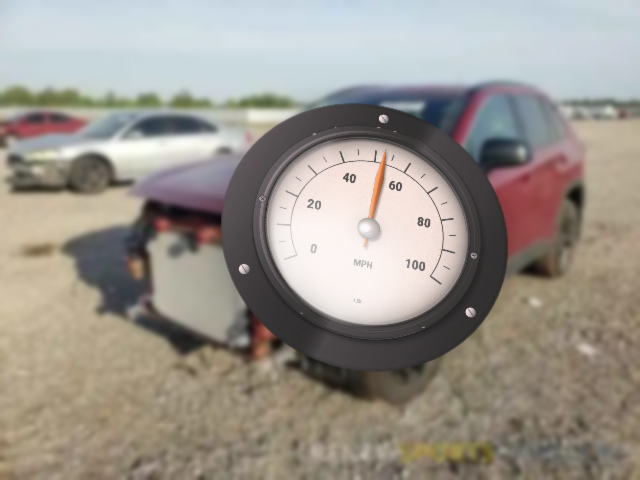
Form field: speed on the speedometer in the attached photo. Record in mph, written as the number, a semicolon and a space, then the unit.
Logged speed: 52.5; mph
